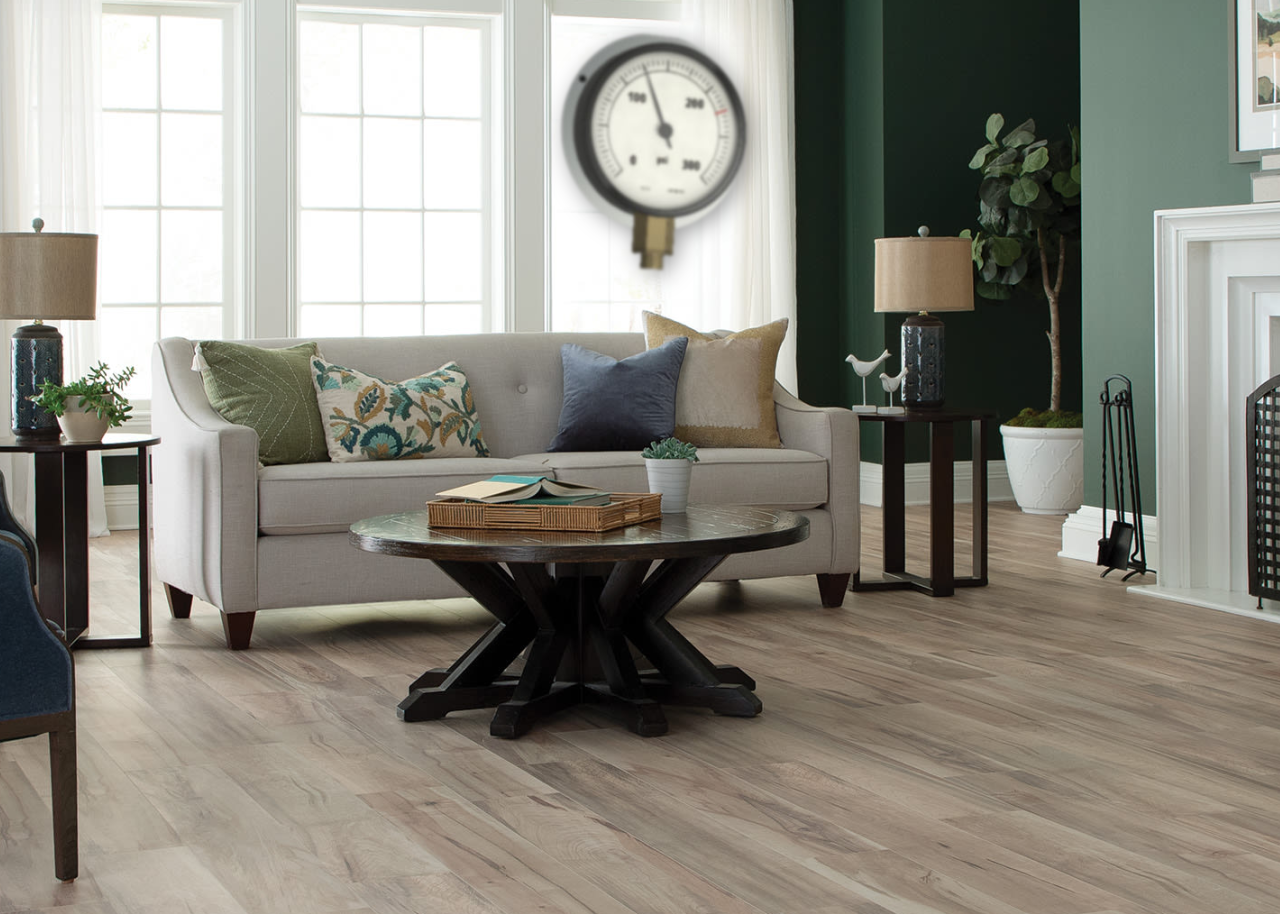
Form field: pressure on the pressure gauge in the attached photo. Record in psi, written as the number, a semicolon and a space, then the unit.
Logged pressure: 125; psi
